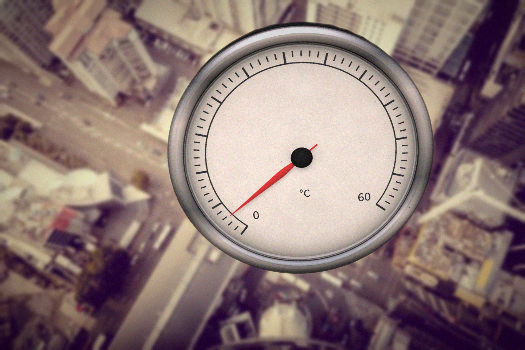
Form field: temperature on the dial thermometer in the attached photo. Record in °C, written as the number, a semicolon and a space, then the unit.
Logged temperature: 3; °C
